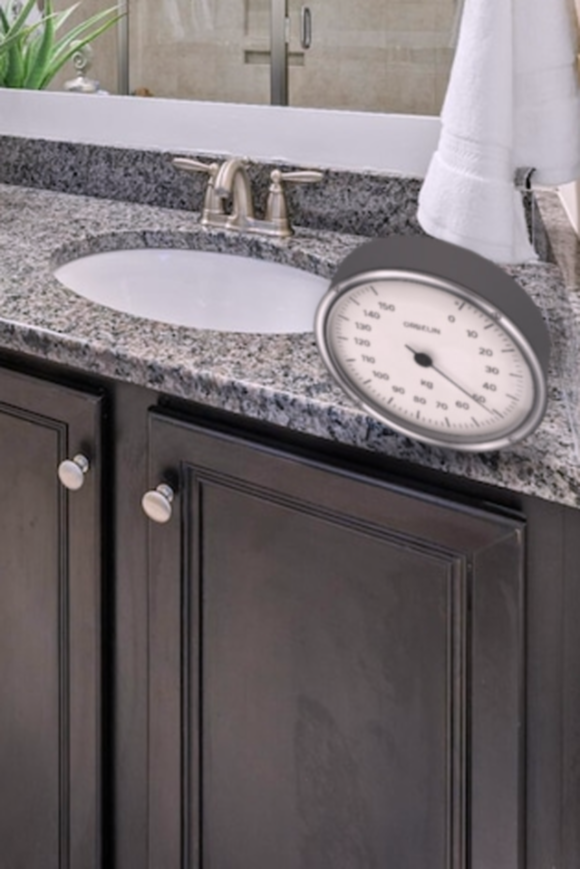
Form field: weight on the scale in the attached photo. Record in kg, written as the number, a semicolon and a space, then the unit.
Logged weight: 50; kg
